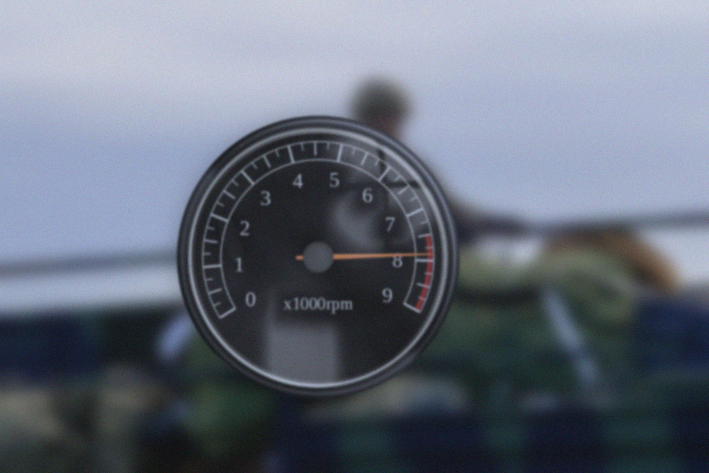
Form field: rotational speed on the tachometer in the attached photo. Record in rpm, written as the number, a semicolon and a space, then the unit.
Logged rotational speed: 7875; rpm
